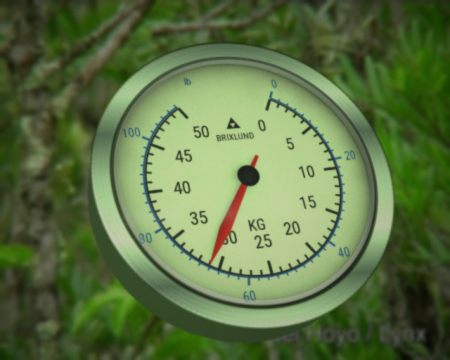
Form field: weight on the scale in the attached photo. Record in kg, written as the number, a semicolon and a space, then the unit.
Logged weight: 31; kg
